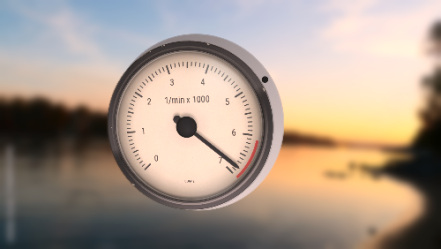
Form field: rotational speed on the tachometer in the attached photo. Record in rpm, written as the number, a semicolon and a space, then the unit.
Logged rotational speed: 6800; rpm
